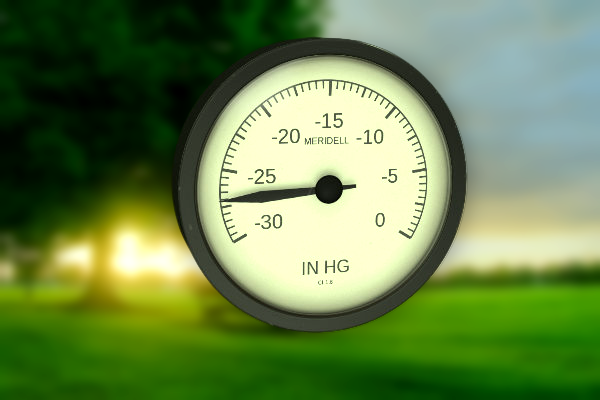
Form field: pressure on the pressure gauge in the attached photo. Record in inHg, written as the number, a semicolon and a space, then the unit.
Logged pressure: -27; inHg
